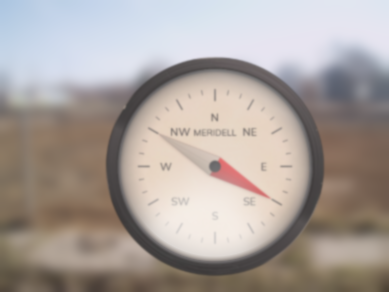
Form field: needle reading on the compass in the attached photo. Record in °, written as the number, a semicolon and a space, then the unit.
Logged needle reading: 120; °
